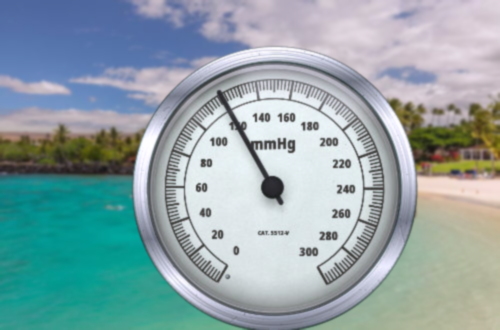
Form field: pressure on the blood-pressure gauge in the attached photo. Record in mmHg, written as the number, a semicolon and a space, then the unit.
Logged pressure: 120; mmHg
